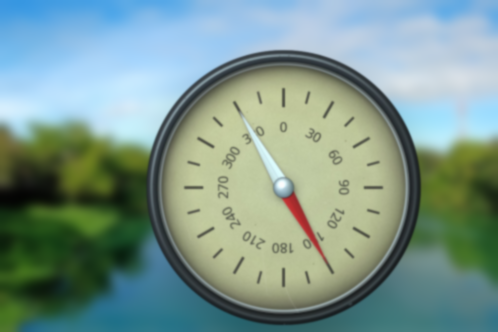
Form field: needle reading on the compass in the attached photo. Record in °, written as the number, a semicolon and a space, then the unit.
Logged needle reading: 150; °
